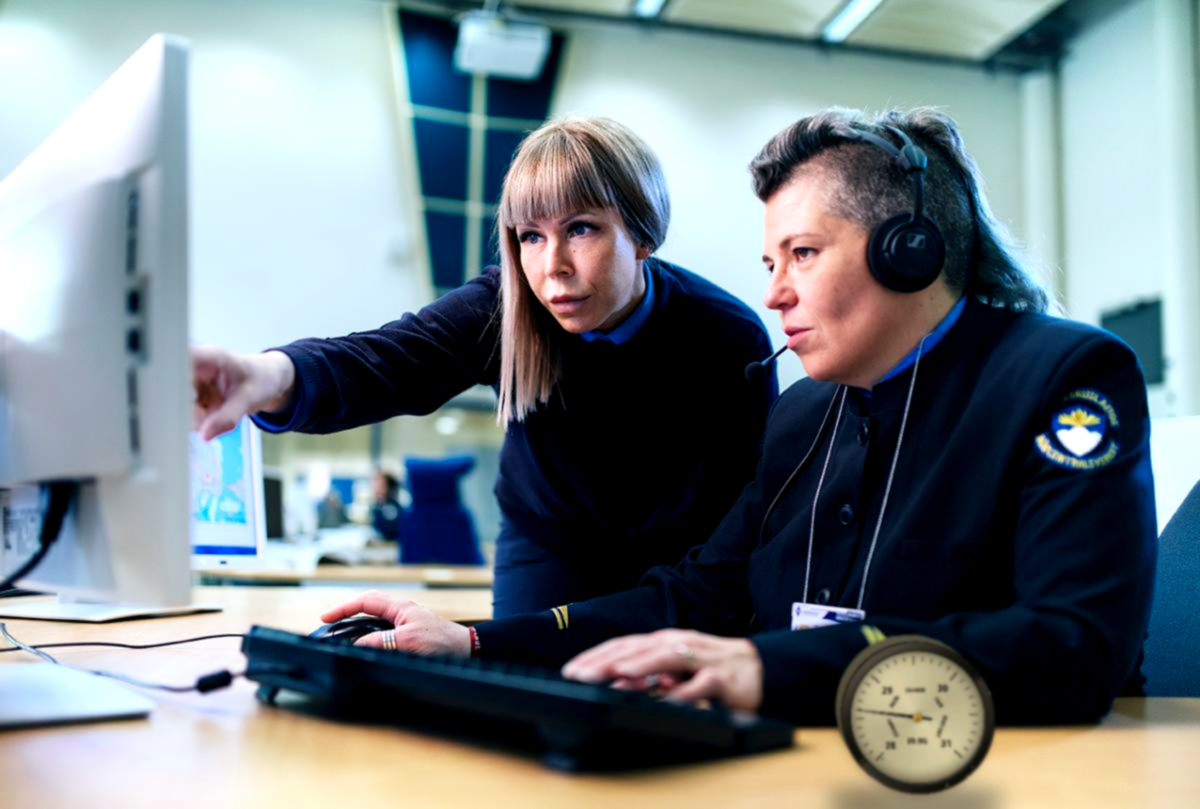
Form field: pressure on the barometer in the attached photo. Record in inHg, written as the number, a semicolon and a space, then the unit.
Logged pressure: 28.6; inHg
